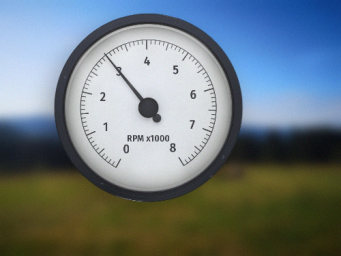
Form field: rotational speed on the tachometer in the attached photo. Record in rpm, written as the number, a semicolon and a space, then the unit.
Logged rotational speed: 3000; rpm
